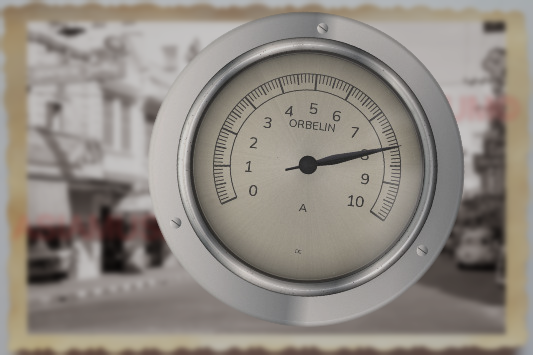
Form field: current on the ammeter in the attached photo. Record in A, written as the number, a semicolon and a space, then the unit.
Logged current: 8; A
